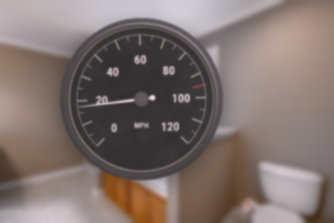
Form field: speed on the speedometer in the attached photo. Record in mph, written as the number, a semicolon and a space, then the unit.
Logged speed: 17.5; mph
